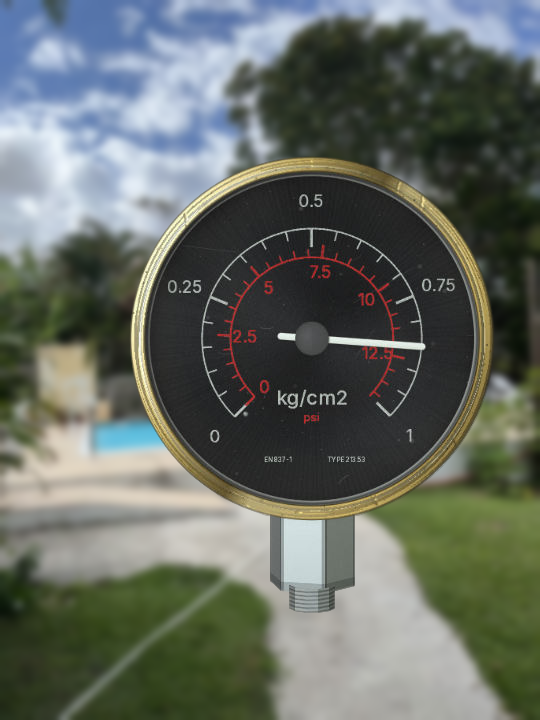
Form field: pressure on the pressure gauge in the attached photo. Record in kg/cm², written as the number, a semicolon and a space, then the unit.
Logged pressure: 0.85; kg/cm²
